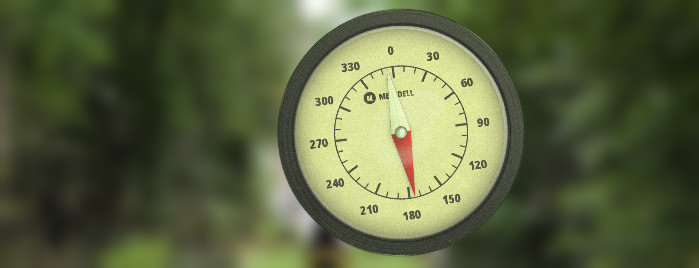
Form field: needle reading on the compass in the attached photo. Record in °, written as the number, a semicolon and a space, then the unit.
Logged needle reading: 175; °
